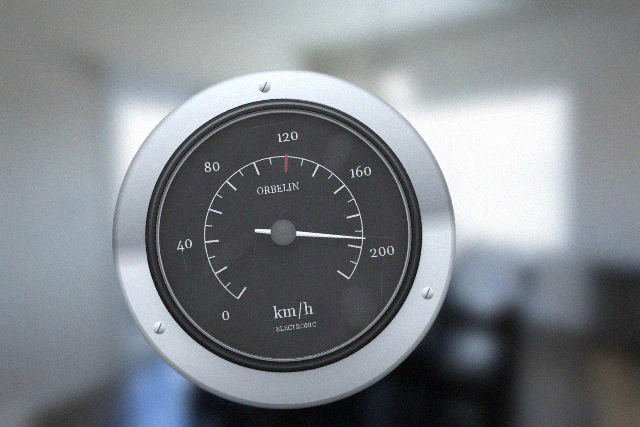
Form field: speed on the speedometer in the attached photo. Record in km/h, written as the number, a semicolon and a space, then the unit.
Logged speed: 195; km/h
